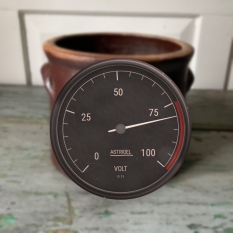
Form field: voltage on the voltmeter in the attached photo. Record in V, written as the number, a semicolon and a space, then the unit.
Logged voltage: 80; V
